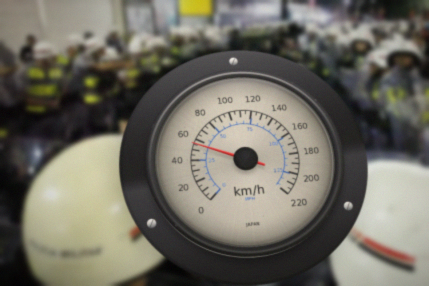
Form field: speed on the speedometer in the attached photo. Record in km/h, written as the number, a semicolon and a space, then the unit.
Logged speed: 55; km/h
